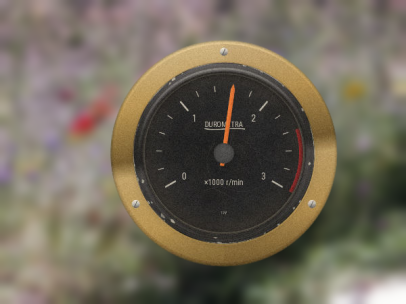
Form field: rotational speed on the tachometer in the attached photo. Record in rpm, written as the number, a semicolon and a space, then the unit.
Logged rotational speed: 1600; rpm
